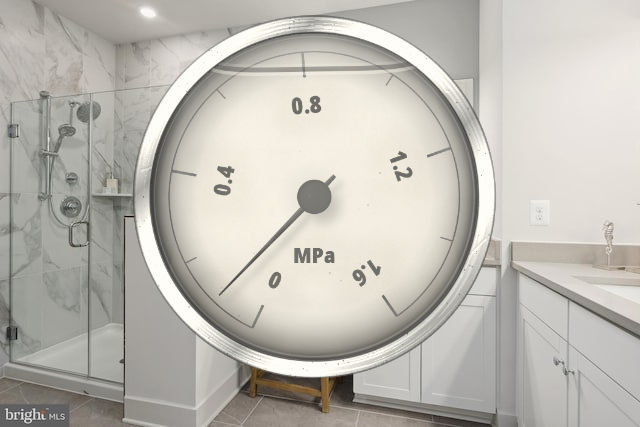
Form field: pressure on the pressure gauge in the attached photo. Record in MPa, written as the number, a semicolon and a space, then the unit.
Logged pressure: 0.1; MPa
